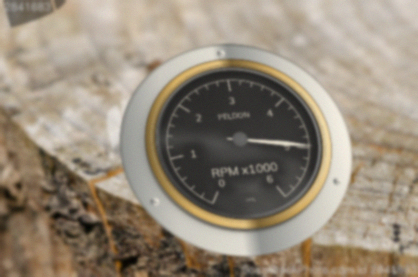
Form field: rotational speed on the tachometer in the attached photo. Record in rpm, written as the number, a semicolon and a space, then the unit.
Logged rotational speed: 5000; rpm
